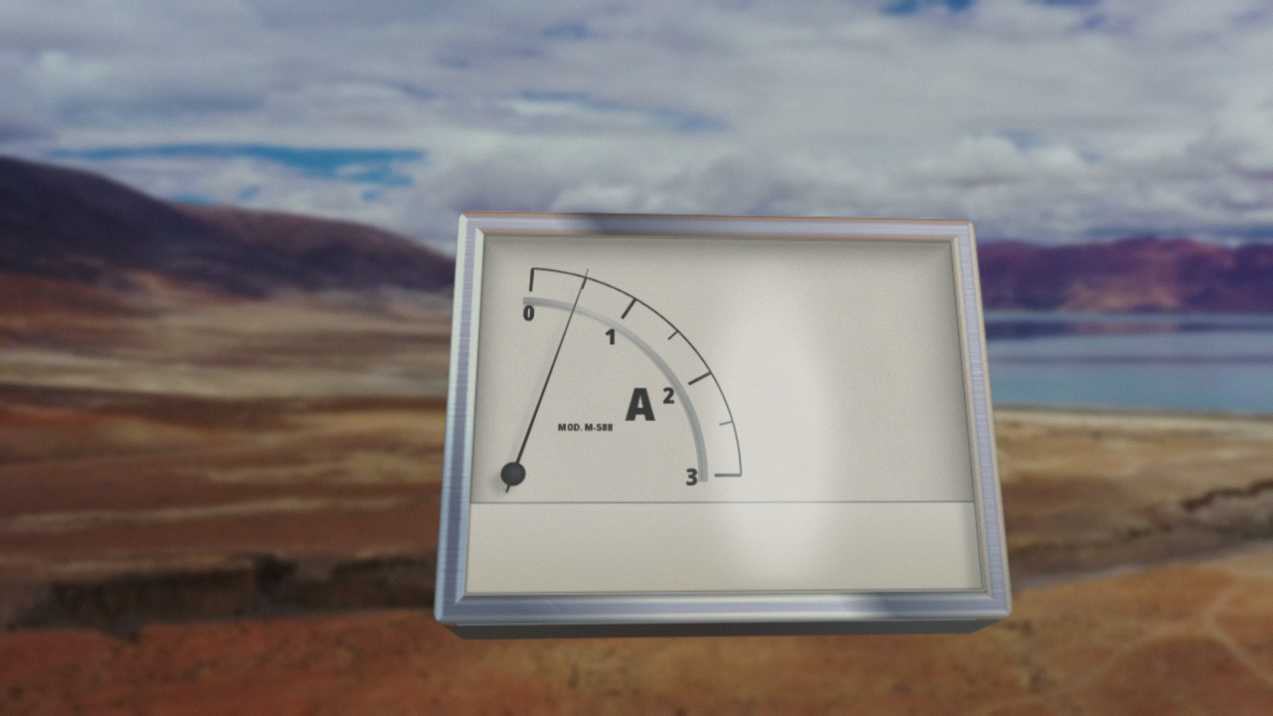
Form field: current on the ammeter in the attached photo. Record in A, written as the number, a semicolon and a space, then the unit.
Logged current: 0.5; A
